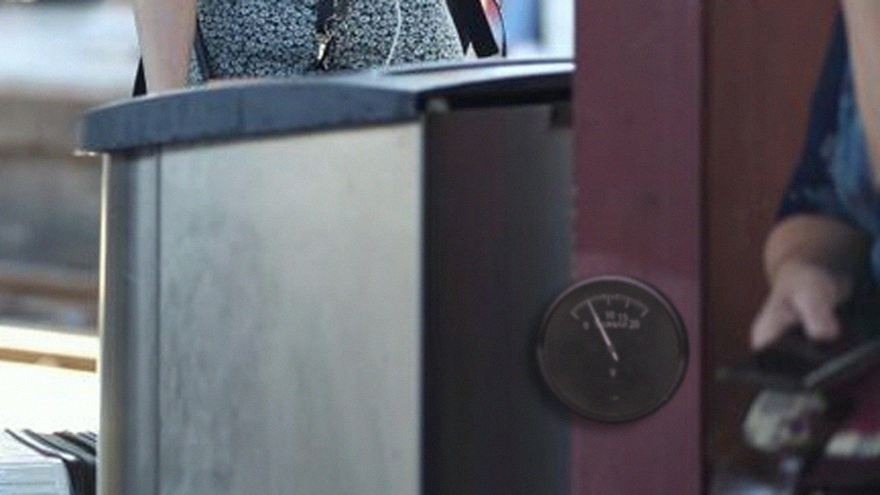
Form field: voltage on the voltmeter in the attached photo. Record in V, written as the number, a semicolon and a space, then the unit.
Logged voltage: 5; V
